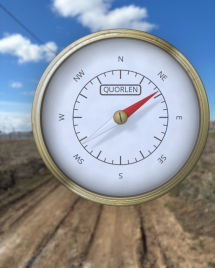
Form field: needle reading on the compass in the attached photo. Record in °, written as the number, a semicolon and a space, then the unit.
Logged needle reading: 55; °
